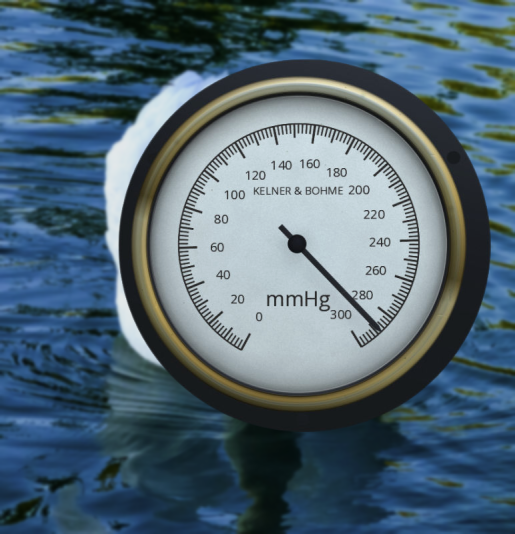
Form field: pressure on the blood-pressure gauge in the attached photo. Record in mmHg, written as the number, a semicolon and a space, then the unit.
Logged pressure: 288; mmHg
